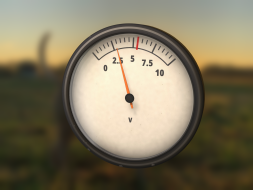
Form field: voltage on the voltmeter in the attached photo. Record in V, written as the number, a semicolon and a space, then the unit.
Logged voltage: 3; V
